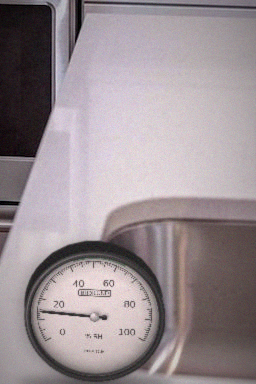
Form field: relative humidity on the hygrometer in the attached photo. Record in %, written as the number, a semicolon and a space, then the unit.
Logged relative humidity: 15; %
